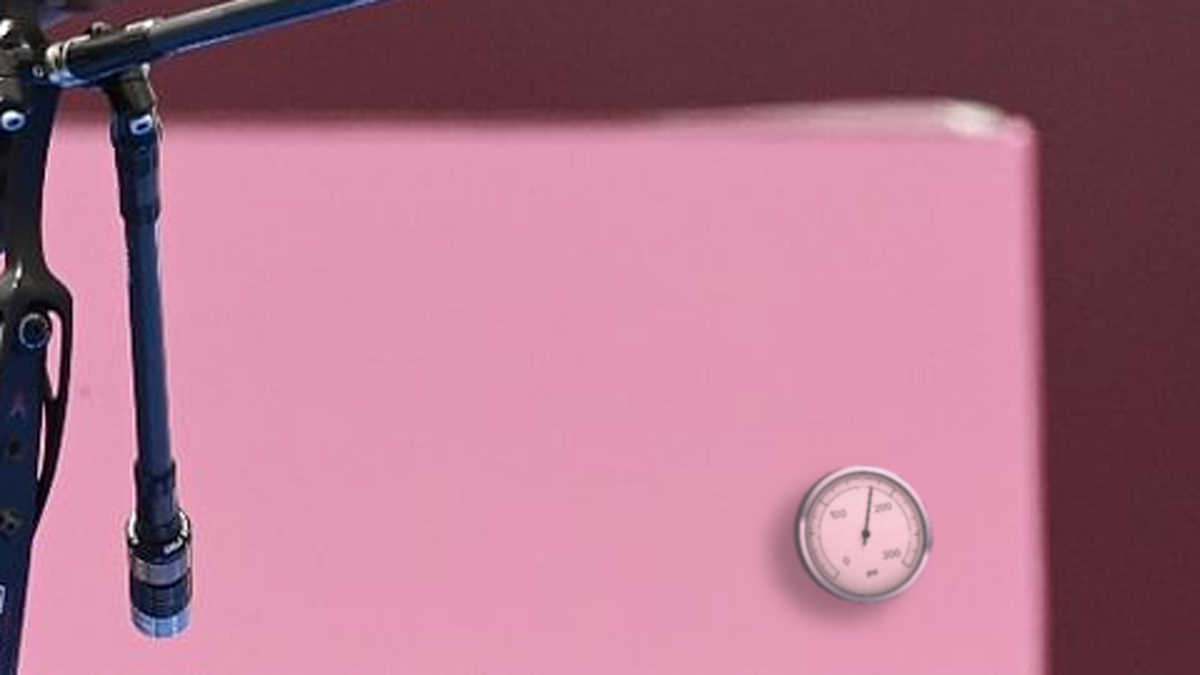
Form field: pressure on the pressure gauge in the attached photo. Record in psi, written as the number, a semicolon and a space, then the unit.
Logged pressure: 170; psi
